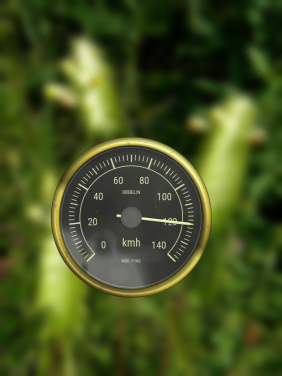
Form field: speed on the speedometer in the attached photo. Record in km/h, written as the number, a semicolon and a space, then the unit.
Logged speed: 120; km/h
